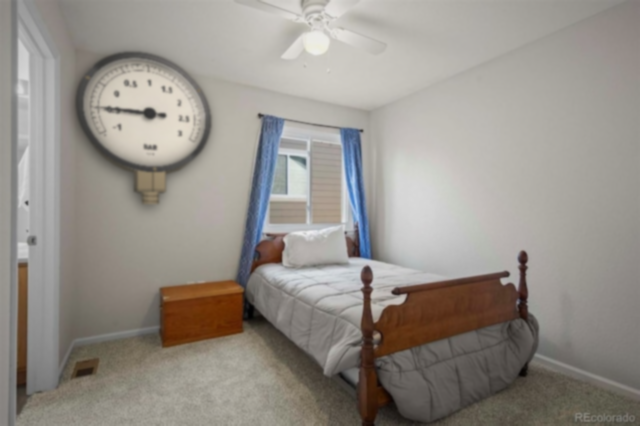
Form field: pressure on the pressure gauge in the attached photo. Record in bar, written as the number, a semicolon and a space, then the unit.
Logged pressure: -0.5; bar
